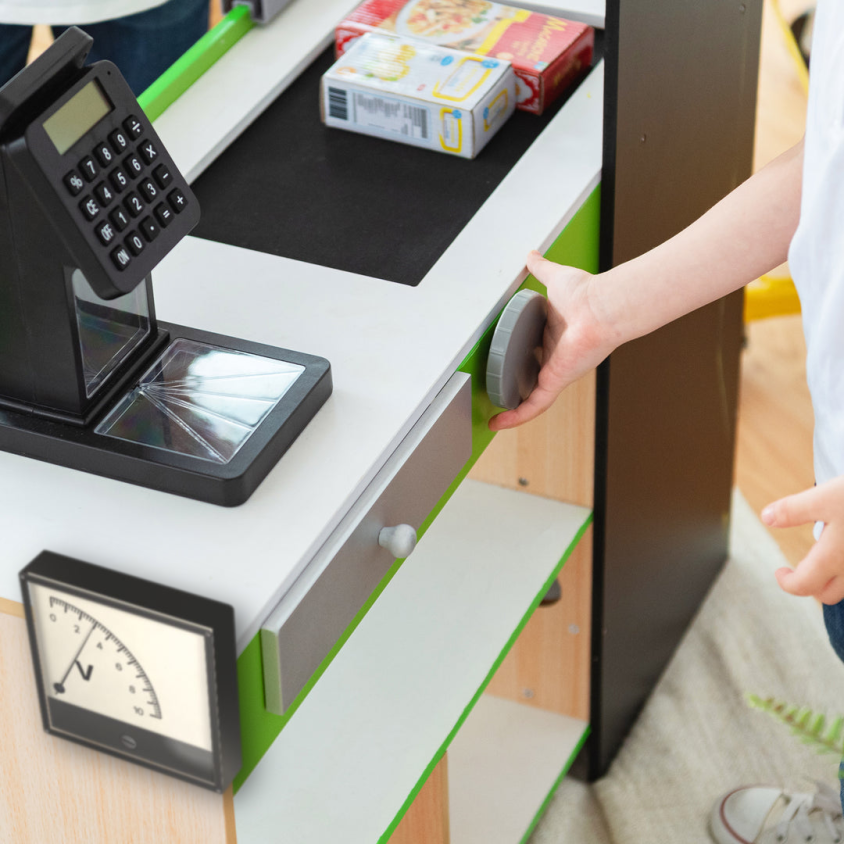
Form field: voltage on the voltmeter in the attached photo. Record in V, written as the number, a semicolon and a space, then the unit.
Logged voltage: 3; V
